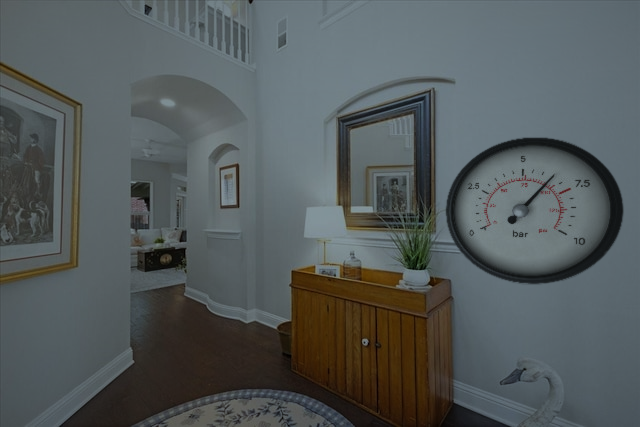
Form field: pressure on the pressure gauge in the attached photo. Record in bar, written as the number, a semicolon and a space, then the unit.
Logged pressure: 6.5; bar
